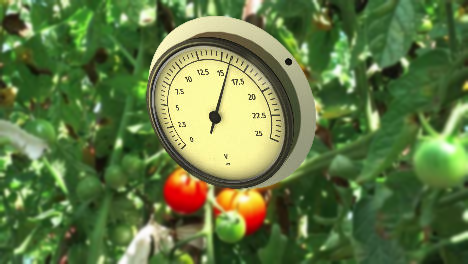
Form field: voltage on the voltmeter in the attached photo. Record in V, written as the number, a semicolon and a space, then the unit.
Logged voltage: 16; V
